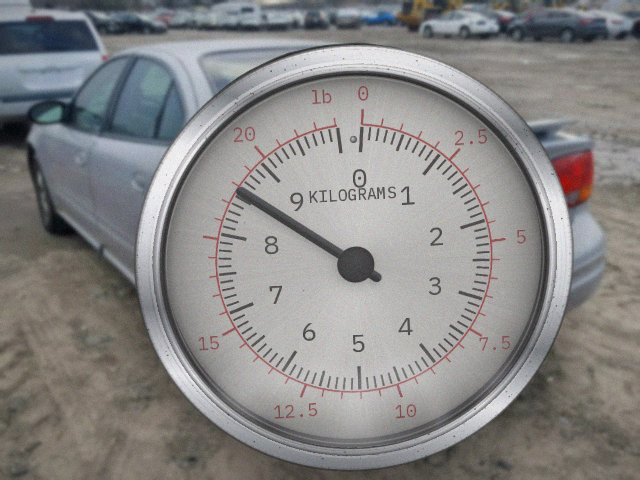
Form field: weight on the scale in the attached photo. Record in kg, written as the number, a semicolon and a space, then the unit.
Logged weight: 8.6; kg
